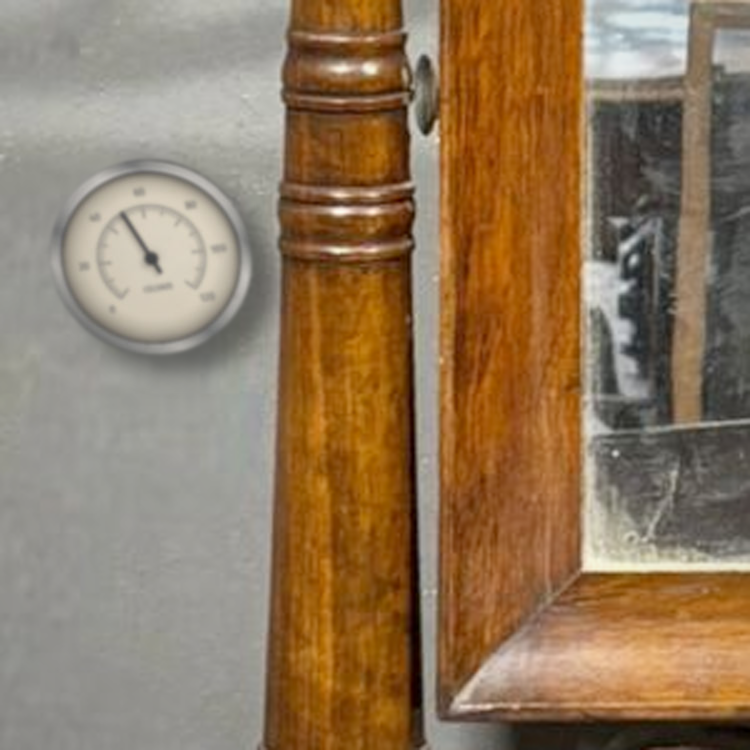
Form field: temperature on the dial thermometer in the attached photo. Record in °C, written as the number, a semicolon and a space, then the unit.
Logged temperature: 50; °C
